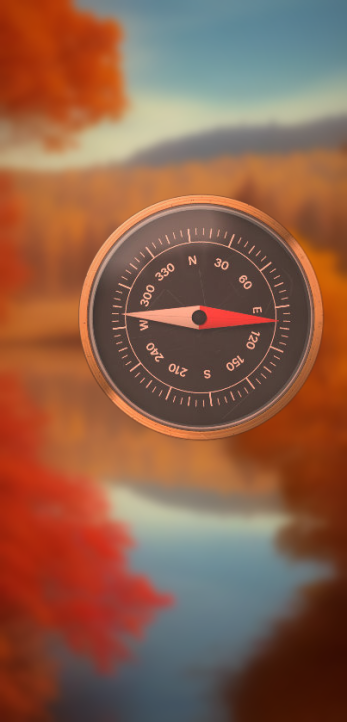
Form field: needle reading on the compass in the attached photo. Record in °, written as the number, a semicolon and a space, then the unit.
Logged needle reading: 100; °
